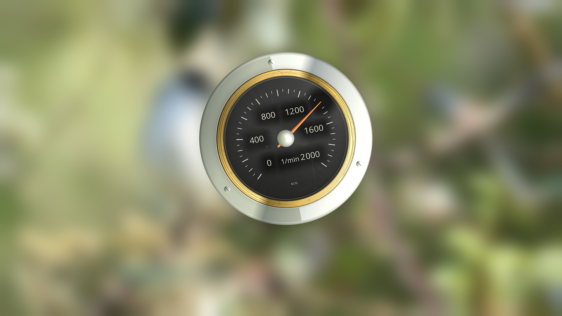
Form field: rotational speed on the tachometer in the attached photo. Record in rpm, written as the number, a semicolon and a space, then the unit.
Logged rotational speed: 1400; rpm
